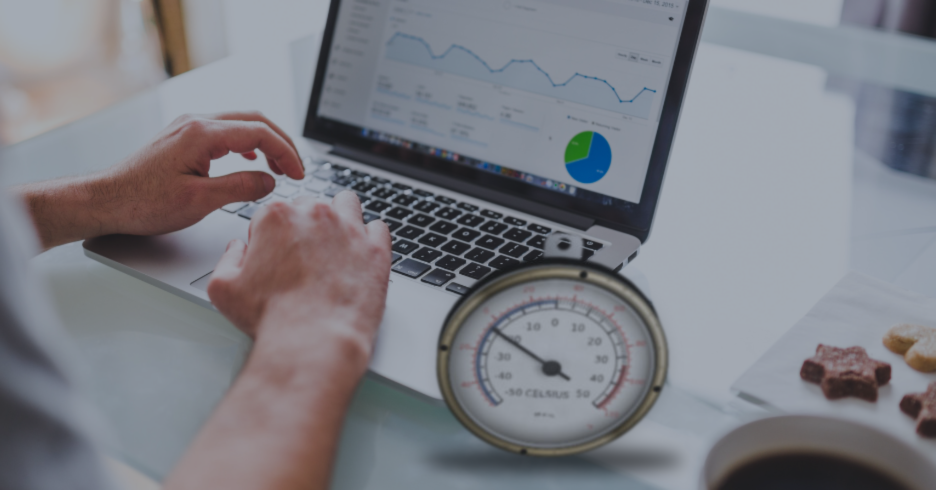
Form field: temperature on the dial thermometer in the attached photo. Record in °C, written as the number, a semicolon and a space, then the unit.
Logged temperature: -20; °C
